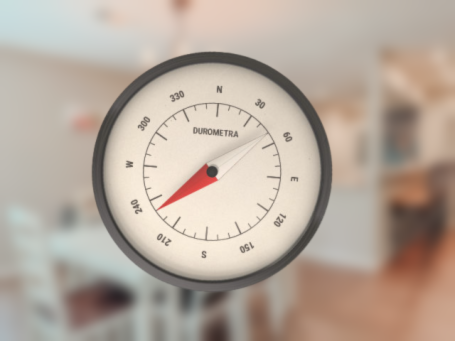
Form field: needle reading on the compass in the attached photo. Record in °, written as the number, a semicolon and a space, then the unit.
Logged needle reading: 230; °
